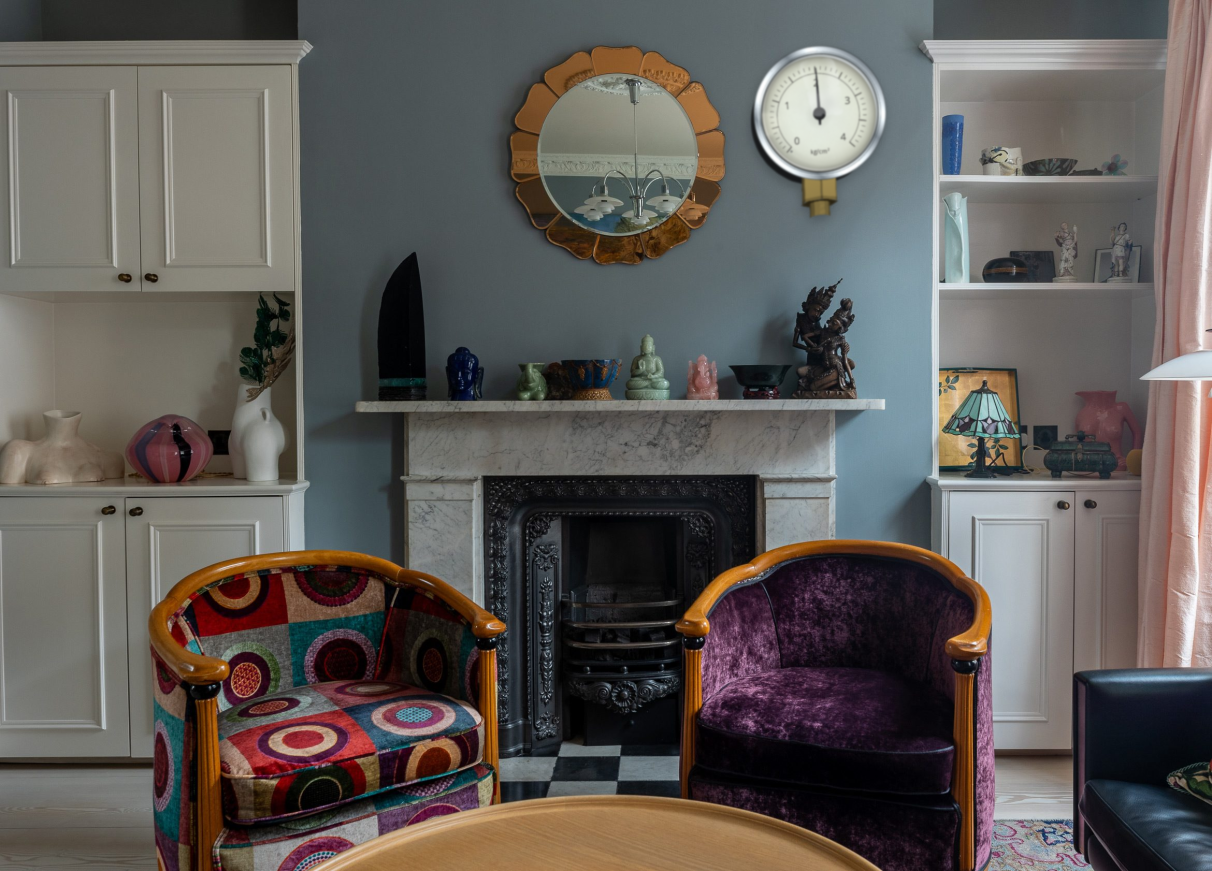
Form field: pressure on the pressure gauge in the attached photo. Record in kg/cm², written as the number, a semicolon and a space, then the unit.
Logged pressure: 2; kg/cm²
